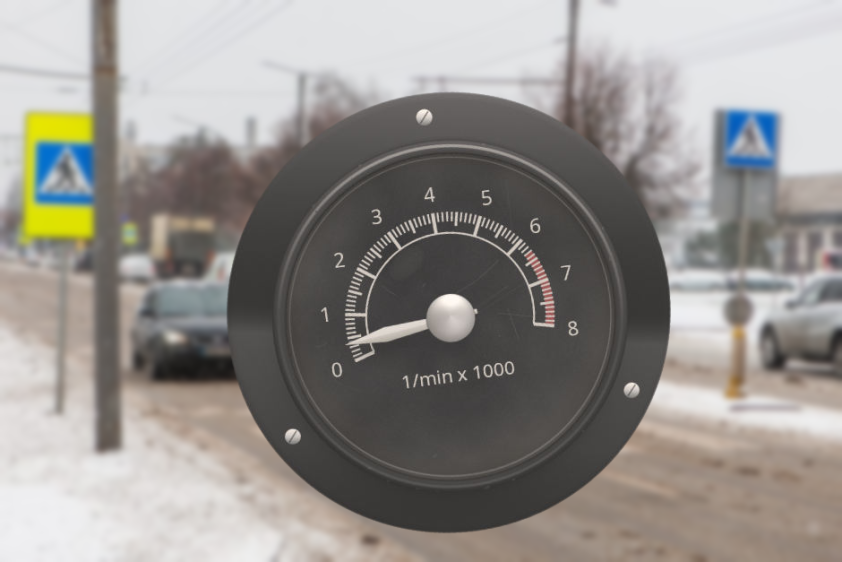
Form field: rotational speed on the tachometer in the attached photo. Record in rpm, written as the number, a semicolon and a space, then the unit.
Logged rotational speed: 400; rpm
